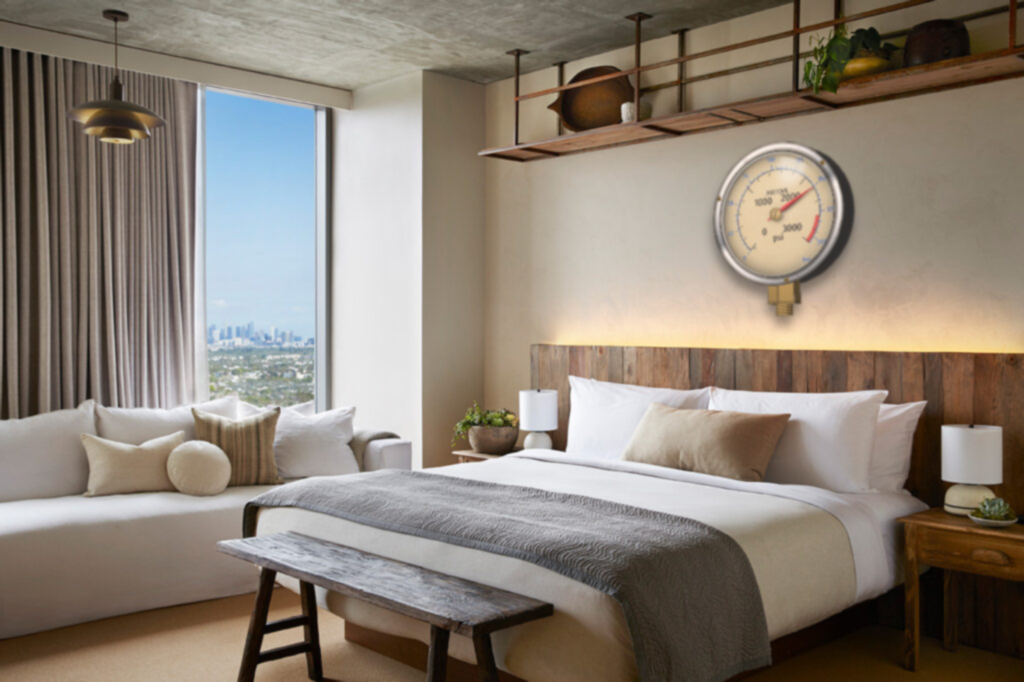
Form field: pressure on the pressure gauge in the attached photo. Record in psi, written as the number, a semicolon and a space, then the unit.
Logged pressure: 2200; psi
